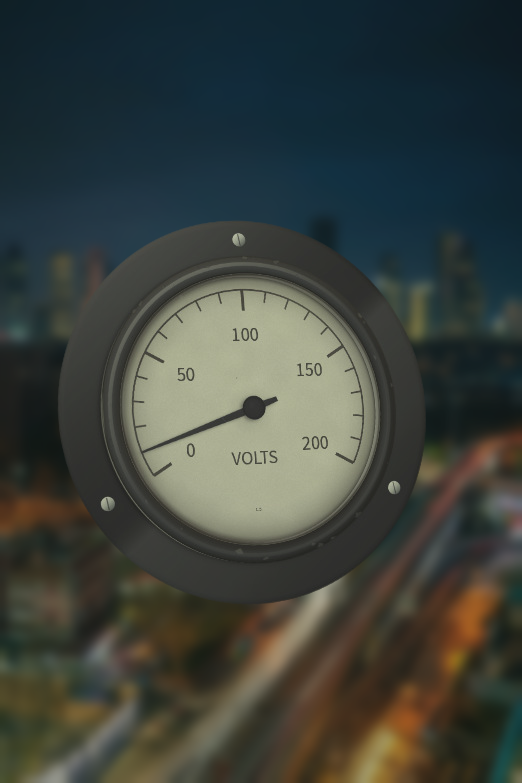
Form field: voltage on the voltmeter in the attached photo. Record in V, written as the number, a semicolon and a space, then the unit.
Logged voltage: 10; V
